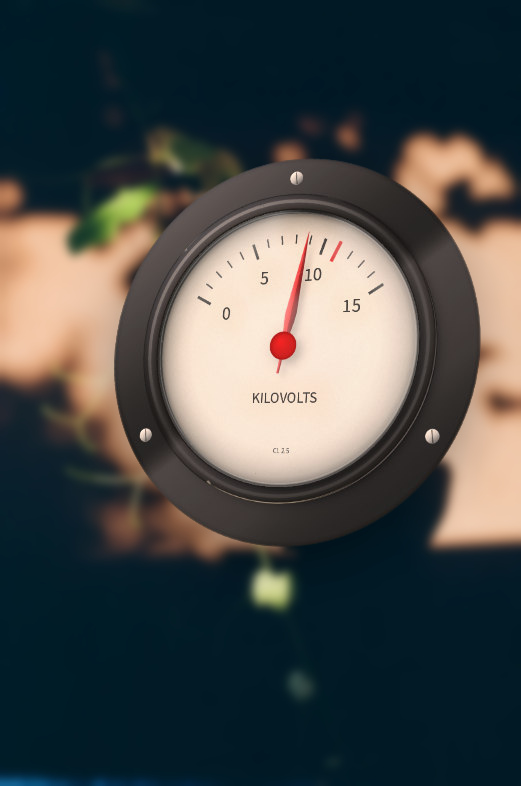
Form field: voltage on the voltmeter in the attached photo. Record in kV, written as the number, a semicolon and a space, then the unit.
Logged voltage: 9; kV
